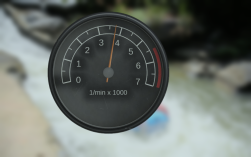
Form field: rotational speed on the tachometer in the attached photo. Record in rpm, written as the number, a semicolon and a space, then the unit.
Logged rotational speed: 3750; rpm
